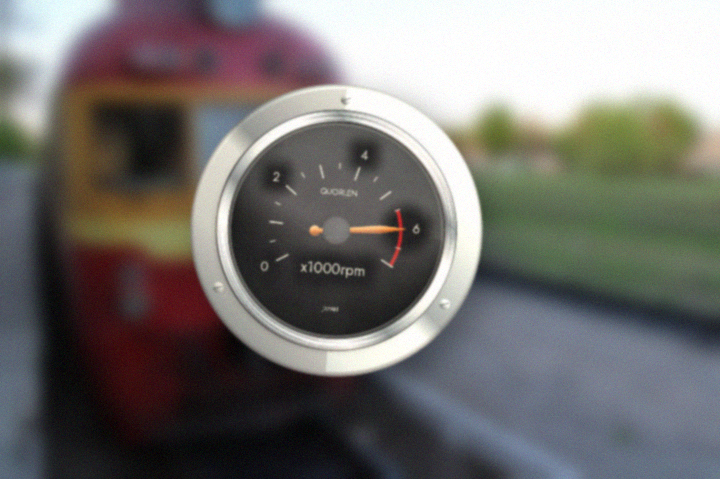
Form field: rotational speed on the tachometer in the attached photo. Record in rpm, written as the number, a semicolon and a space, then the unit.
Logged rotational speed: 6000; rpm
